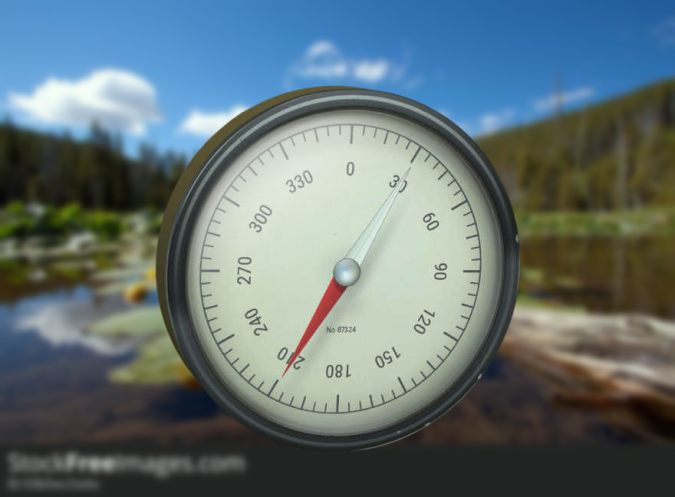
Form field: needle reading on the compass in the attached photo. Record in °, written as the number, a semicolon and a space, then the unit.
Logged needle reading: 210; °
